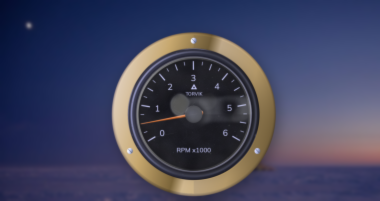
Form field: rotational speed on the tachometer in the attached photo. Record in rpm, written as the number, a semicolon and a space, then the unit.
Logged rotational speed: 500; rpm
